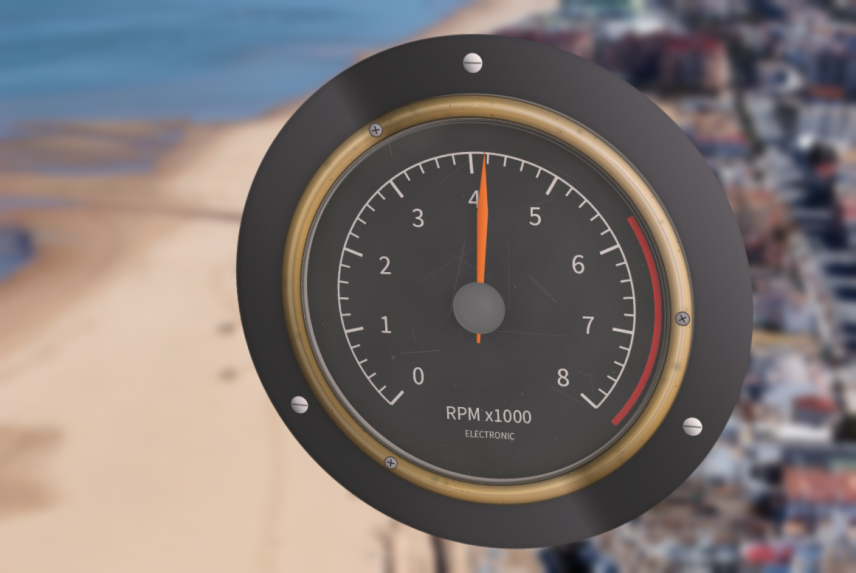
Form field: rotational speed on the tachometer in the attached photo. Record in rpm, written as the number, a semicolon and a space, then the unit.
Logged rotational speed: 4200; rpm
